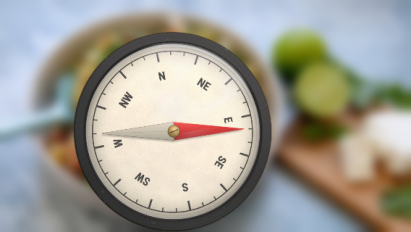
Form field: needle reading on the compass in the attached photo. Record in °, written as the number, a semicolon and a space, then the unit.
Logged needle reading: 100; °
